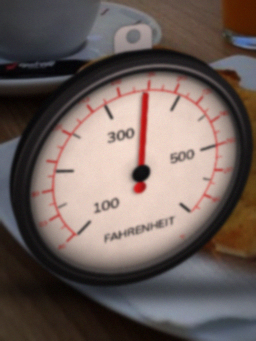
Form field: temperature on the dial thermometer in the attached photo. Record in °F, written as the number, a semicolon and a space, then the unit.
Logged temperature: 350; °F
